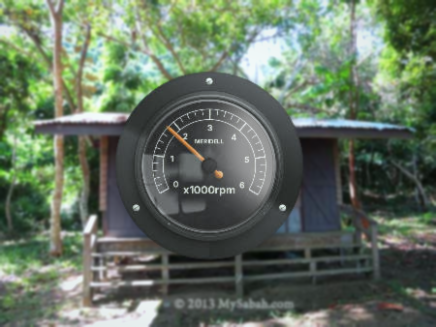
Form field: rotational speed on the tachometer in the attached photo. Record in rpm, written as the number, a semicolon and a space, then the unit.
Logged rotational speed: 1800; rpm
